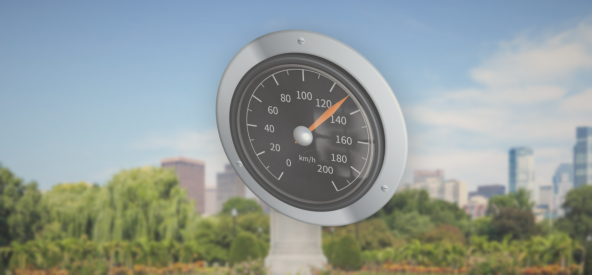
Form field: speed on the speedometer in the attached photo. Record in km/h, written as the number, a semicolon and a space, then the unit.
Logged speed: 130; km/h
